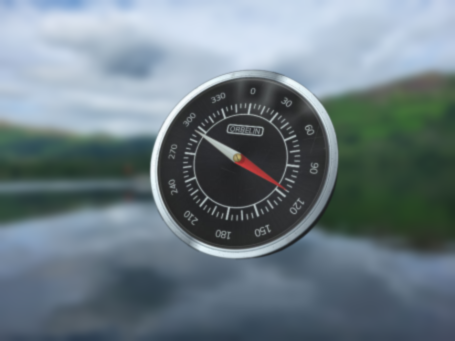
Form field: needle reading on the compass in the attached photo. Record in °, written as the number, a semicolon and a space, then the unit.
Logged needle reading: 115; °
